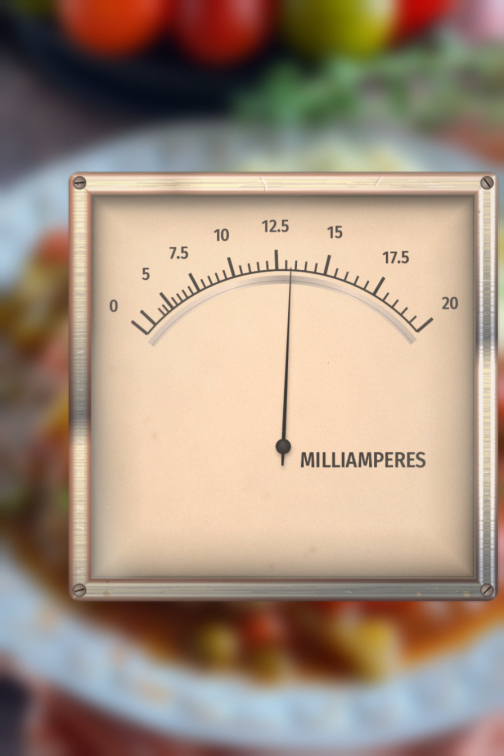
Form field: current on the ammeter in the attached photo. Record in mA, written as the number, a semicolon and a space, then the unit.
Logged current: 13.25; mA
